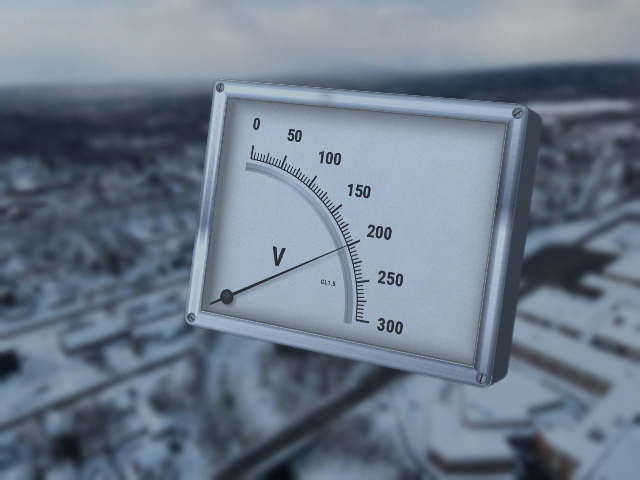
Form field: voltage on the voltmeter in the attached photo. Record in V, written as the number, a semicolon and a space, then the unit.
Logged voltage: 200; V
